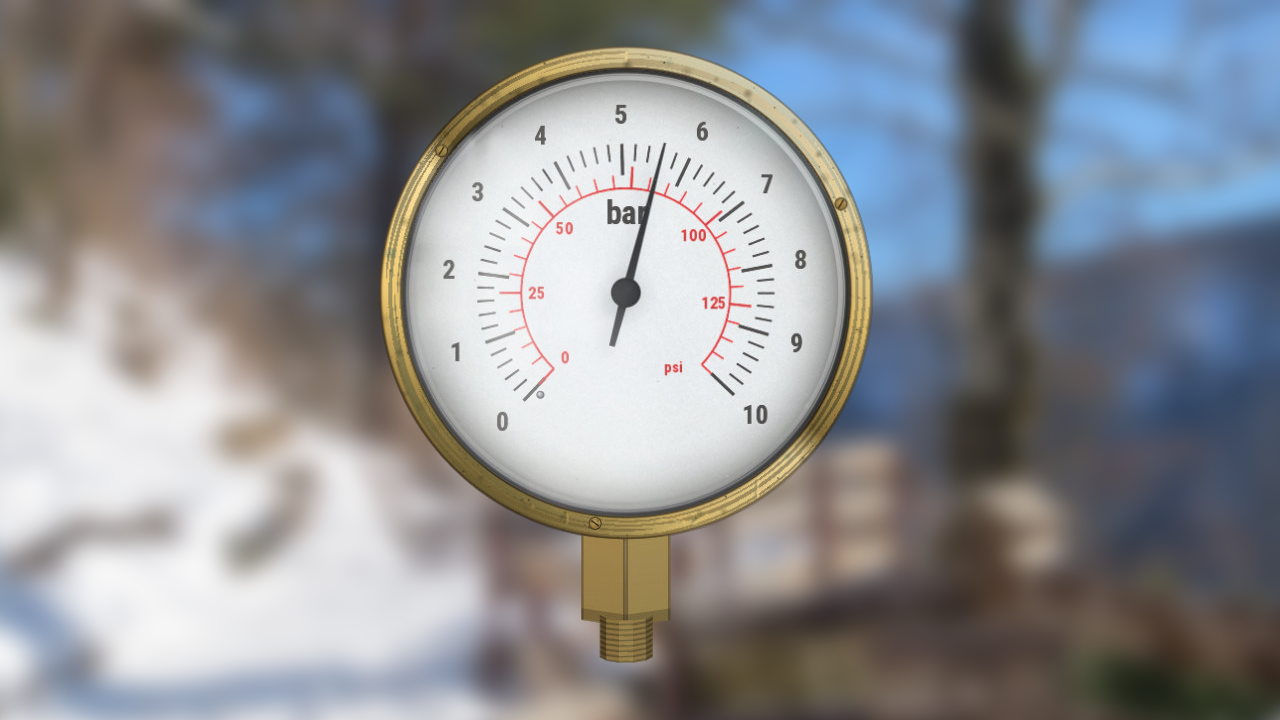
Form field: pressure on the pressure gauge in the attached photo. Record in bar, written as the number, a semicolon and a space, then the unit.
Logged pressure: 5.6; bar
